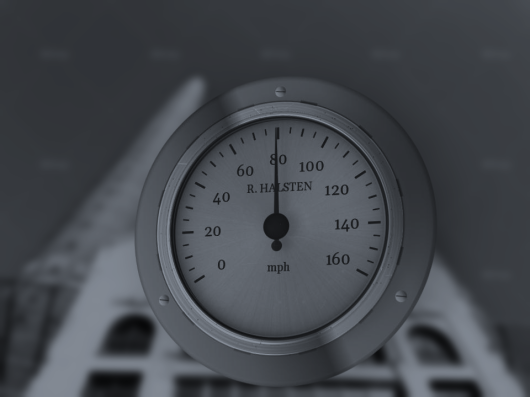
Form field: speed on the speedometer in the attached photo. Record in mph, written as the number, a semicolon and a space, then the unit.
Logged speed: 80; mph
